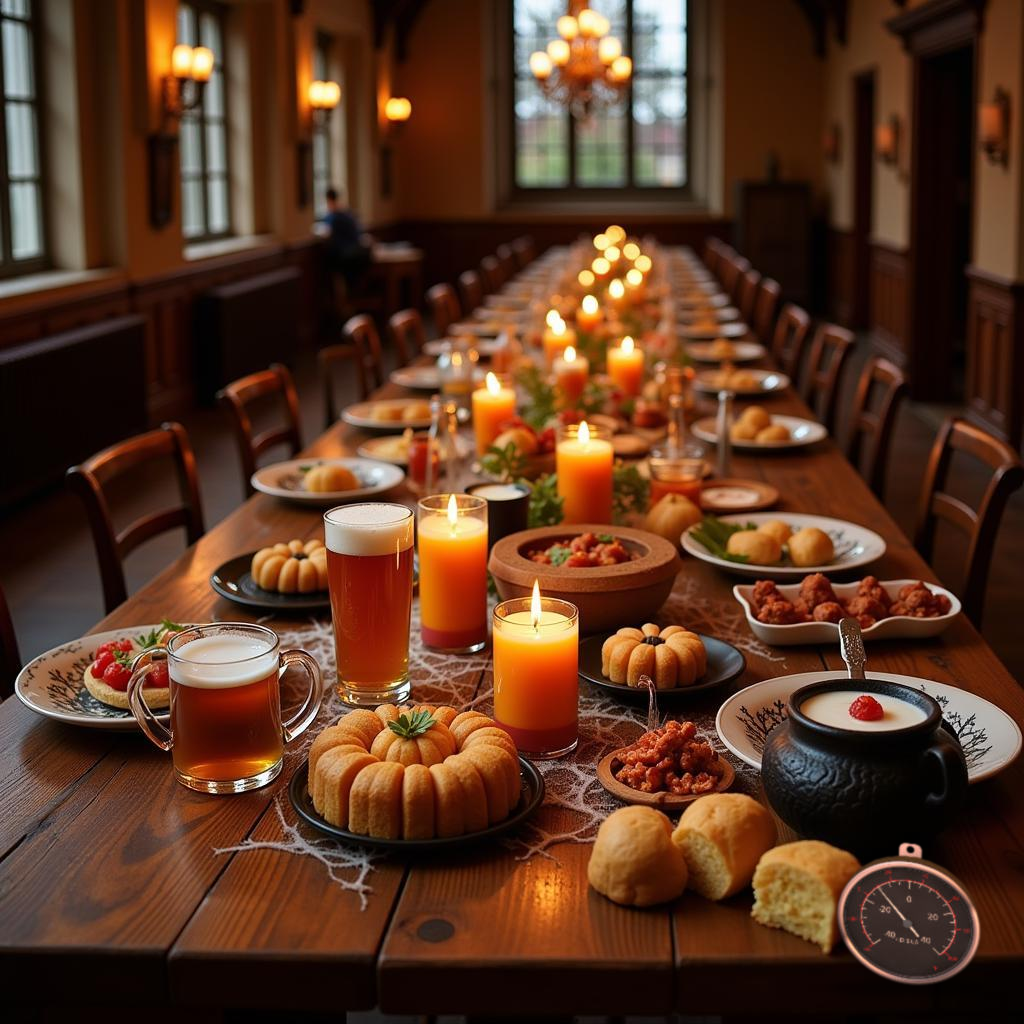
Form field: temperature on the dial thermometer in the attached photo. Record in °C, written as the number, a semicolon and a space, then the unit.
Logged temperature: -12; °C
